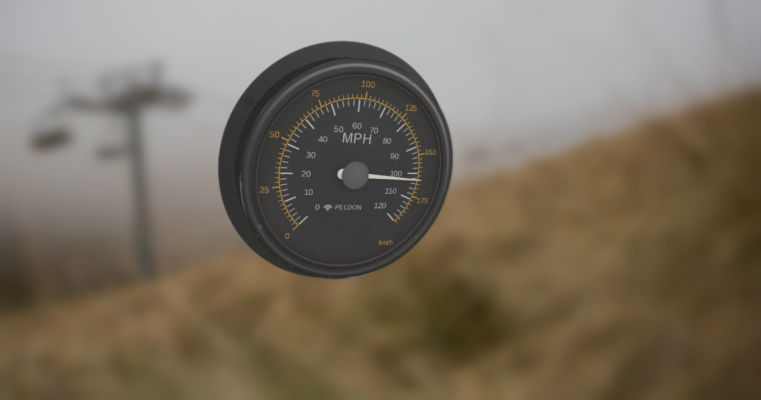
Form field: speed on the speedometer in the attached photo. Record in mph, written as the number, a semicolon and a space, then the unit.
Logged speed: 102; mph
